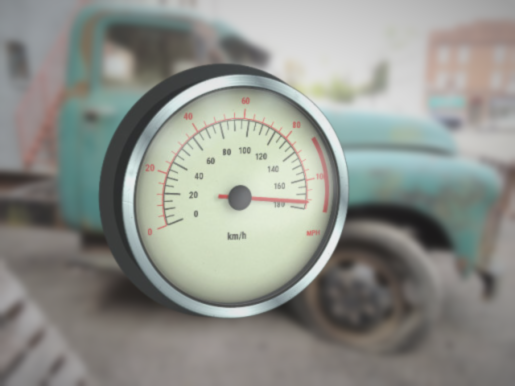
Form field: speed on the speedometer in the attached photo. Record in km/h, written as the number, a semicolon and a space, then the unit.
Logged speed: 175; km/h
